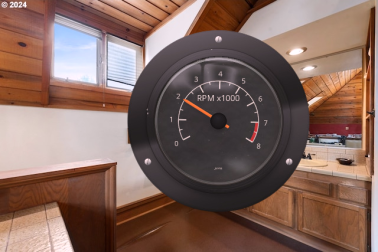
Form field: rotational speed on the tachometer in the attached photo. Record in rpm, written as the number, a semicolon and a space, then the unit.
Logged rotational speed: 2000; rpm
